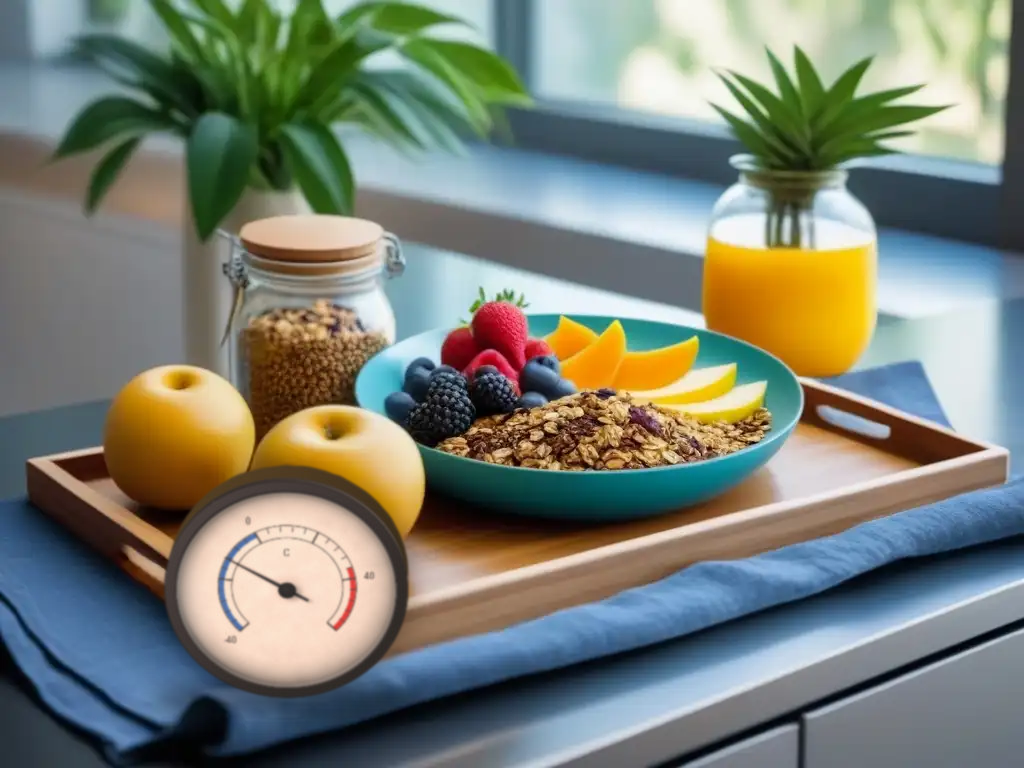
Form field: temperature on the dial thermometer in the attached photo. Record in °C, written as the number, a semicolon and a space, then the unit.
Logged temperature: -12; °C
